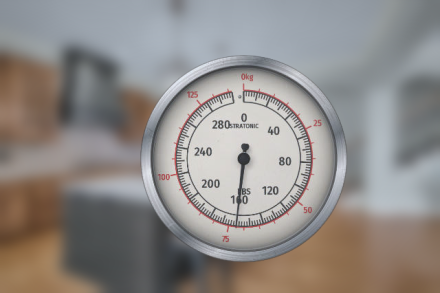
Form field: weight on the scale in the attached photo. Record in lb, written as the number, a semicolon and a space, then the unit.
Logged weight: 160; lb
